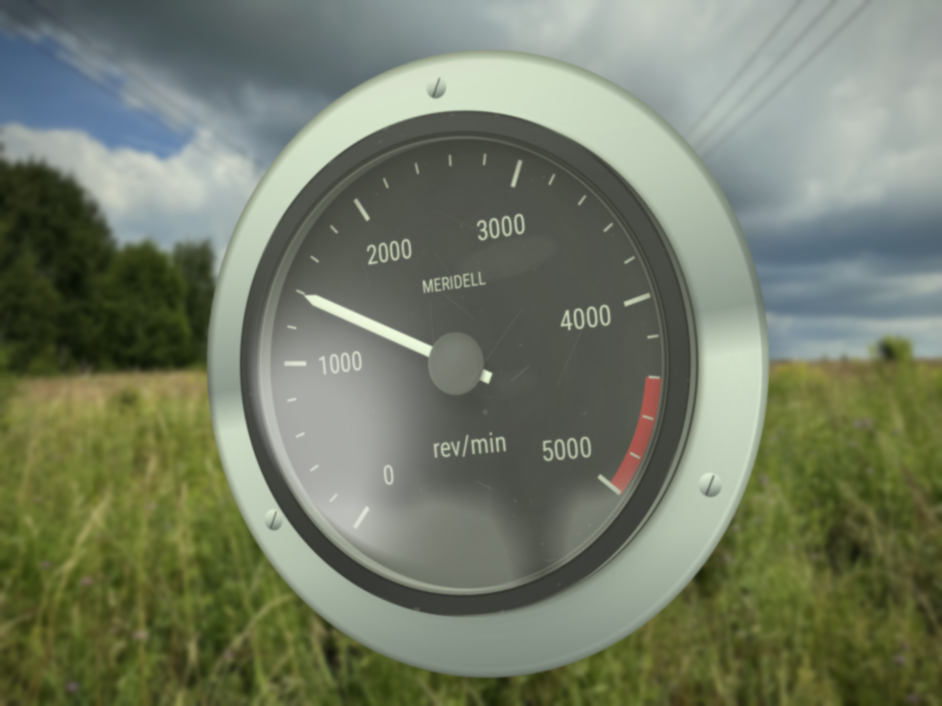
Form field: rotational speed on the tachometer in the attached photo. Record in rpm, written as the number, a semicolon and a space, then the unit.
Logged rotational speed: 1400; rpm
